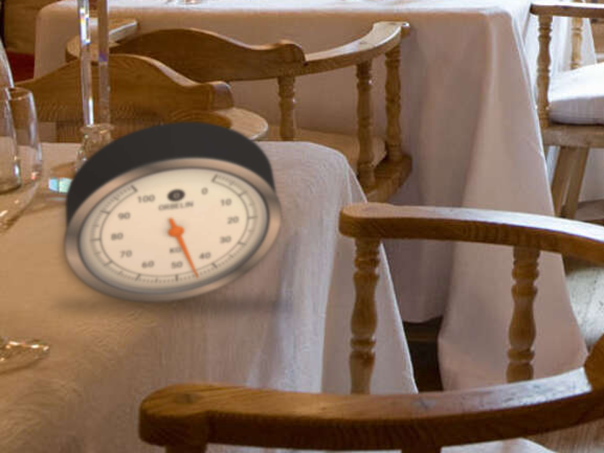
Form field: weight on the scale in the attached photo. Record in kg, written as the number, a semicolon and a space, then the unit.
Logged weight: 45; kg
